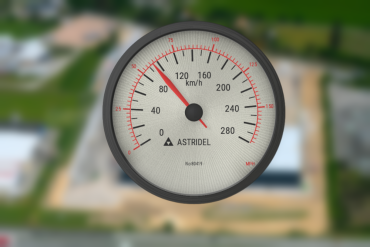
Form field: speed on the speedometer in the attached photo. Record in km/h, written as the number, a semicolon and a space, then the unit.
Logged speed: 95; km/h
